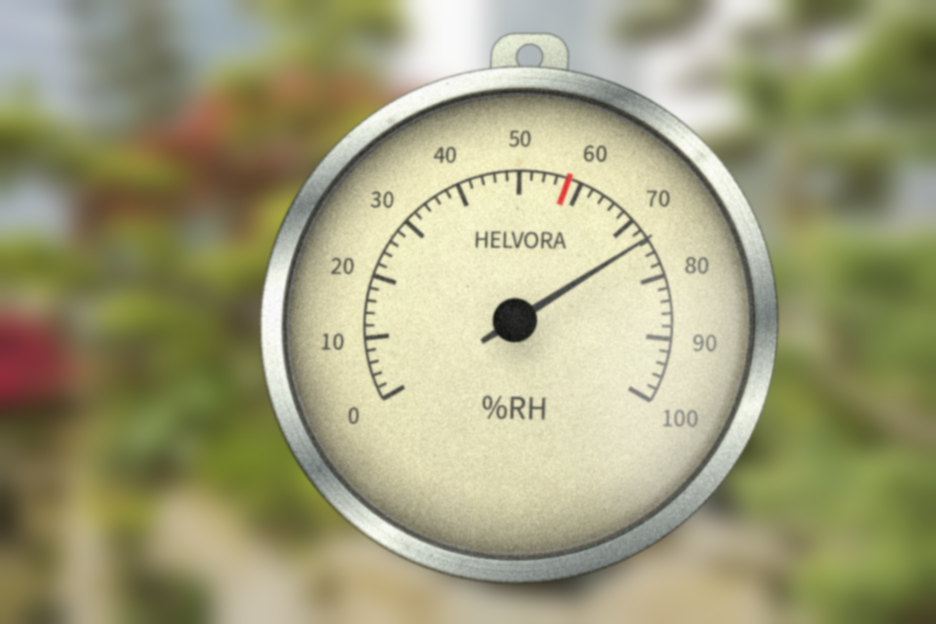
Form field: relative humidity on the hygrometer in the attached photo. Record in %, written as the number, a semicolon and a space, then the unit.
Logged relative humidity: 74; %
